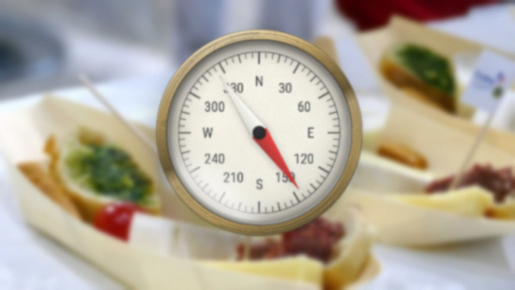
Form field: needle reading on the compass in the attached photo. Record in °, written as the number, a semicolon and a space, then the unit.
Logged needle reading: 145; °
